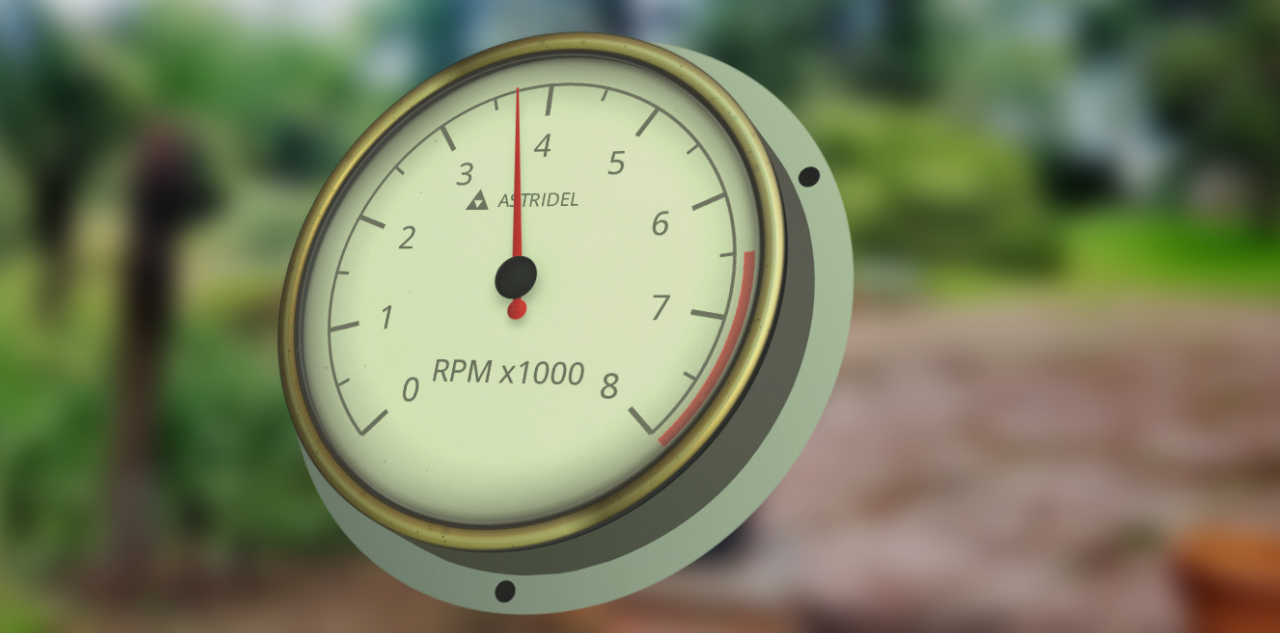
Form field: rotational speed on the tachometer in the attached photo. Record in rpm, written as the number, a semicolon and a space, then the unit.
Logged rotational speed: 3750; rpm
